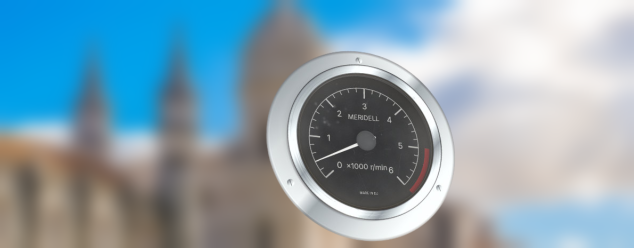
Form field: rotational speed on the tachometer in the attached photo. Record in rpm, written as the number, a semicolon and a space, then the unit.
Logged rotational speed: 400; rpm
